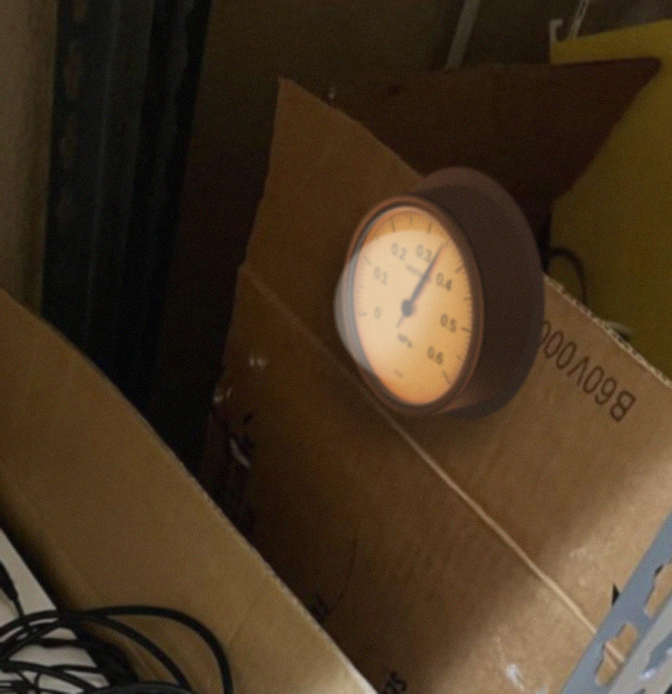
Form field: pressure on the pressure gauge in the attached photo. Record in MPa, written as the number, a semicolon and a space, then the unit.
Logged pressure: 0.35; MPa
